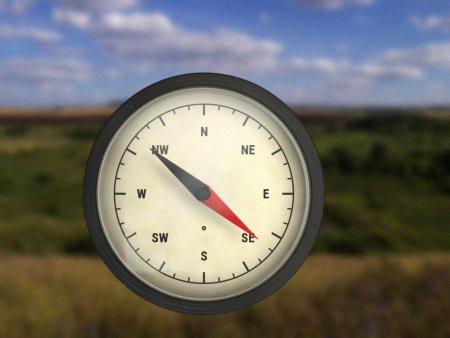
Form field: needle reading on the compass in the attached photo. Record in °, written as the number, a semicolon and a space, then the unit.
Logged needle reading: 130; °
